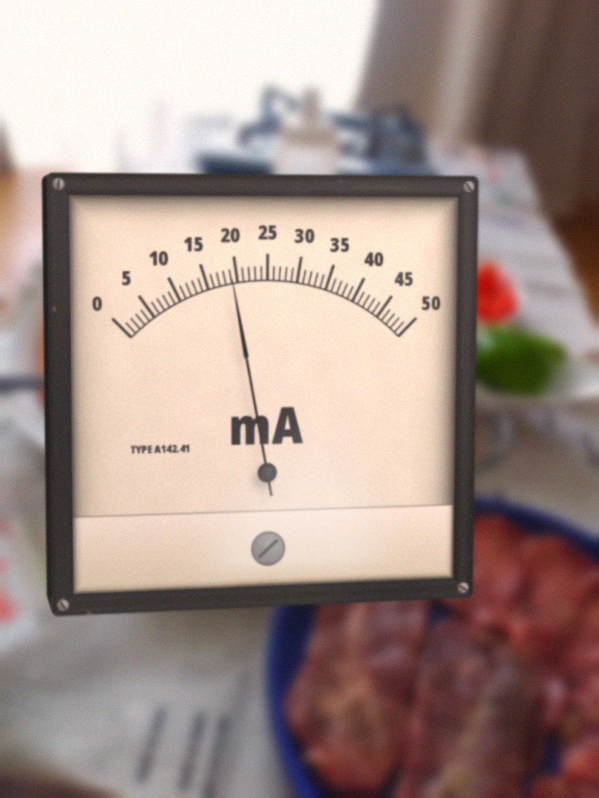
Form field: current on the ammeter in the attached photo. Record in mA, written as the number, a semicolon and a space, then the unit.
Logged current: 19; mA
